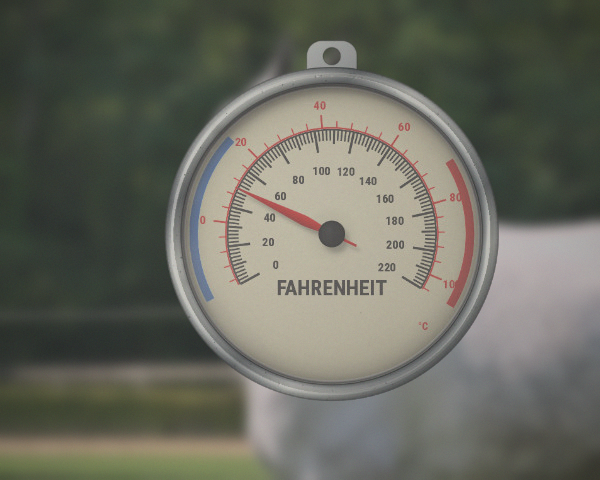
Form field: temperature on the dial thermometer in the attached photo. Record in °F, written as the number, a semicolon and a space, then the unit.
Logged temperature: 50; °F
